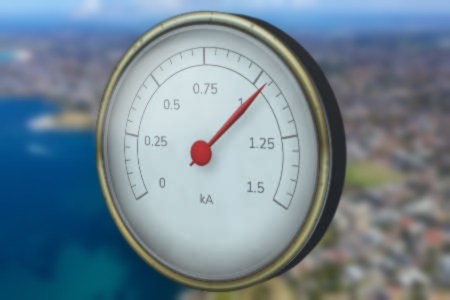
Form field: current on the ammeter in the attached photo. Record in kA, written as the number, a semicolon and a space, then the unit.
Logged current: 1.05; kA
